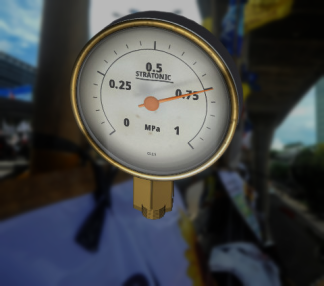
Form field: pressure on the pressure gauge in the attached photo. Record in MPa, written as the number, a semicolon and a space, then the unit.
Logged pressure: 0.75; MPa
